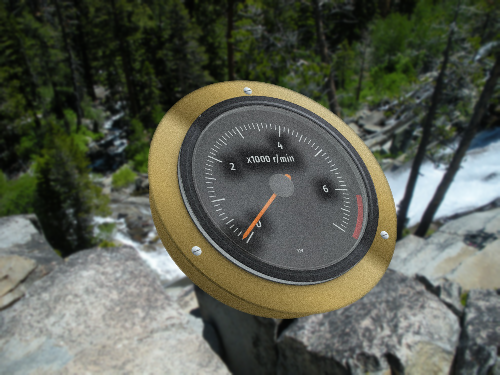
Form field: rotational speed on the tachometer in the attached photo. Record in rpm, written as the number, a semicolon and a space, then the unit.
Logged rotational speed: 100; rpm
